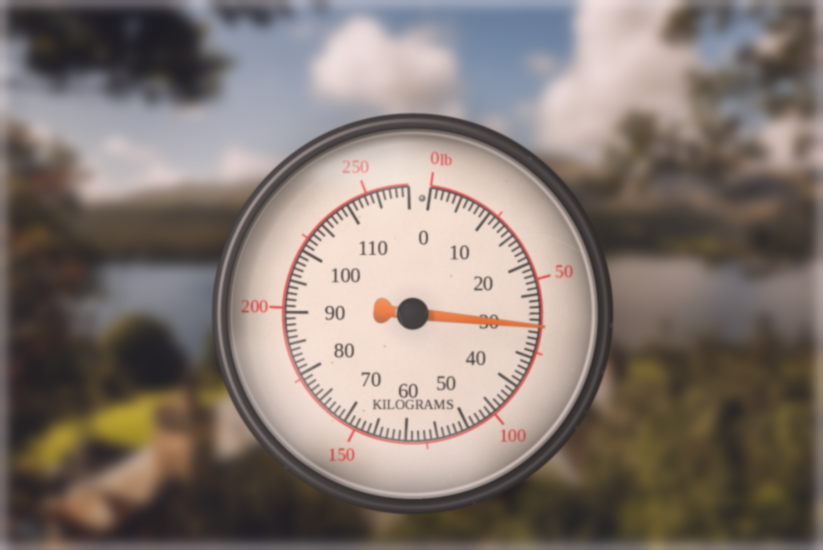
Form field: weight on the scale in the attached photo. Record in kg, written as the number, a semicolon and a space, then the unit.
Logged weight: 30; kg
